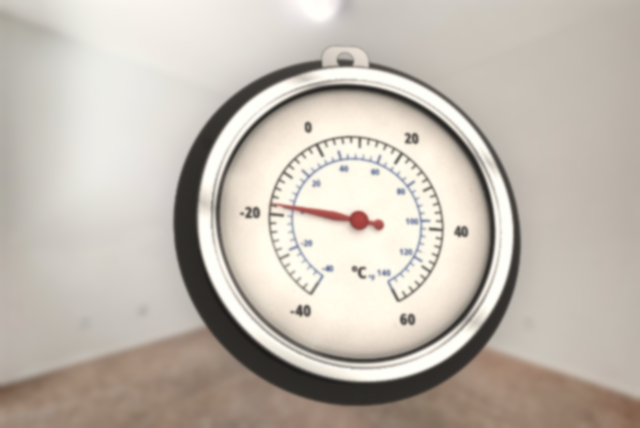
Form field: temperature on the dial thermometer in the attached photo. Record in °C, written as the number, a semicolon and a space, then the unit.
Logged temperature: -18; °C
